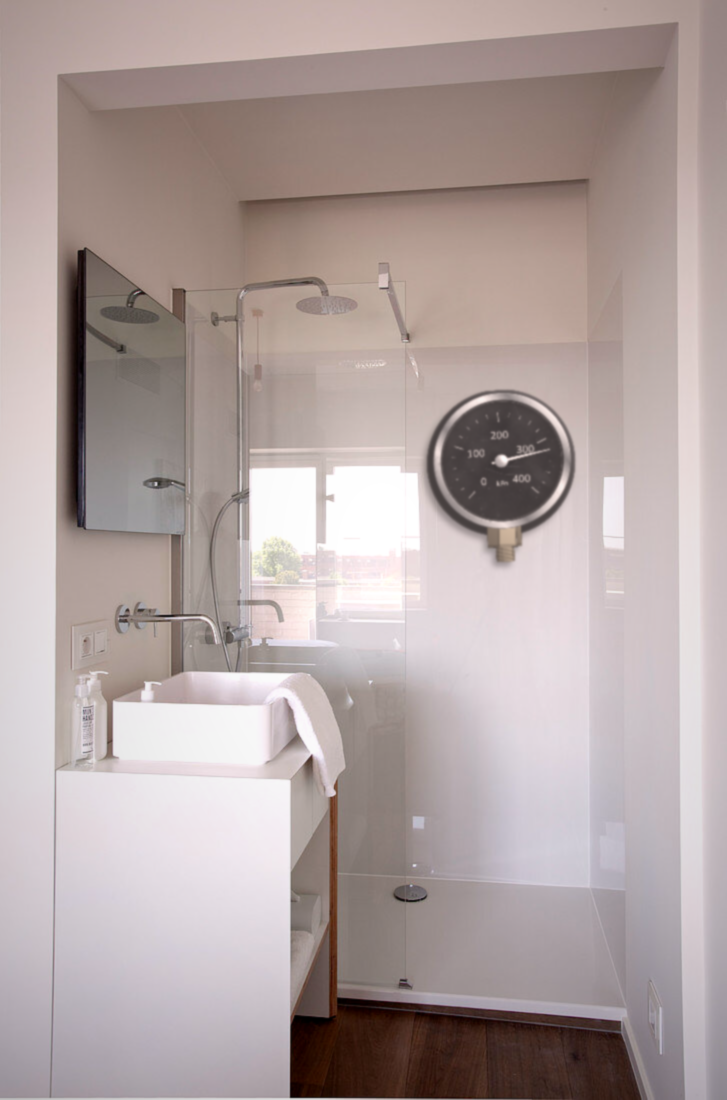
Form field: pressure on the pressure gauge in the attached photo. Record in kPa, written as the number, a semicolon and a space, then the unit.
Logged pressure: 320; kPa
